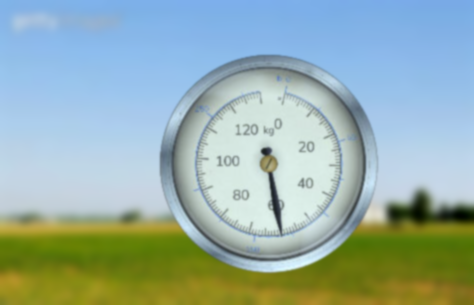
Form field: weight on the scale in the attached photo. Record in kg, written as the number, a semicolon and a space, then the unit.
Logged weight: 60; kg
